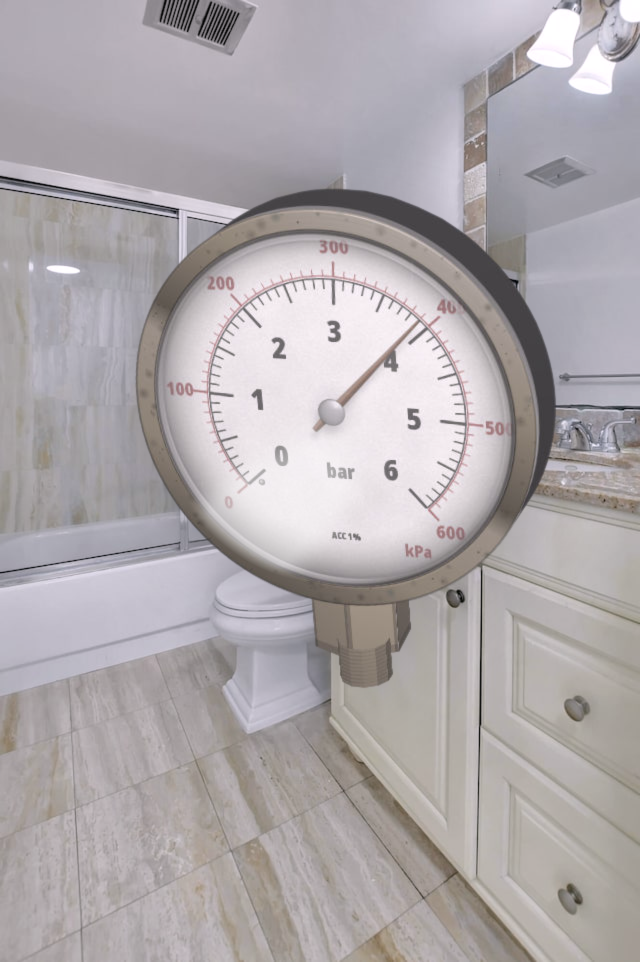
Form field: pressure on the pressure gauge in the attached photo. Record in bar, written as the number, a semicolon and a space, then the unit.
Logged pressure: 3.9; bar
